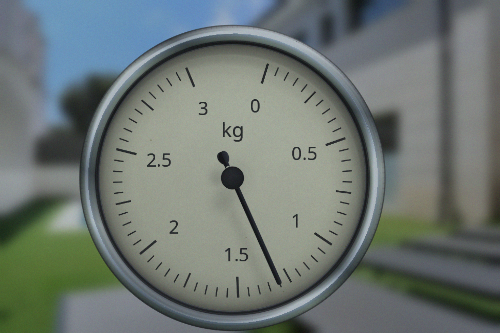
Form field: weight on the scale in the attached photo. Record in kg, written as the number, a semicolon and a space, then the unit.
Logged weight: 1.3; kg
